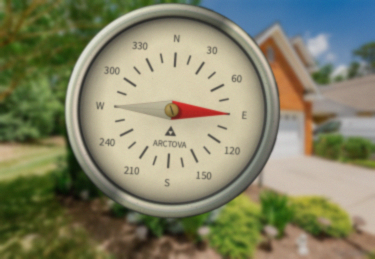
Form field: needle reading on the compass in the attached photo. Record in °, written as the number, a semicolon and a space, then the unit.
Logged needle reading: 90; °
